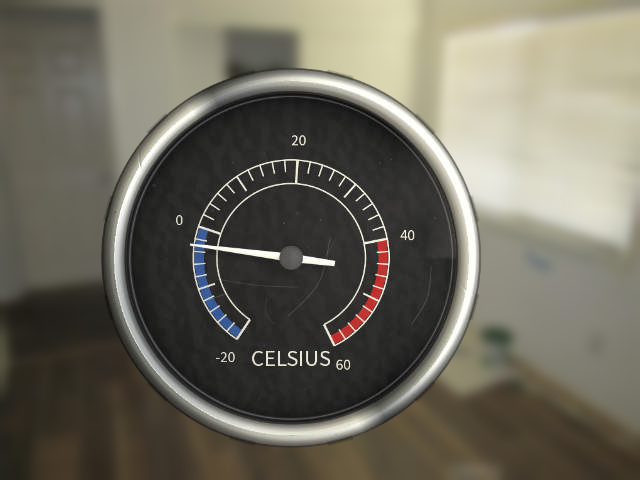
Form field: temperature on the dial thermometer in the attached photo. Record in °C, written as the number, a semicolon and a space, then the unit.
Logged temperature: -3; °C
